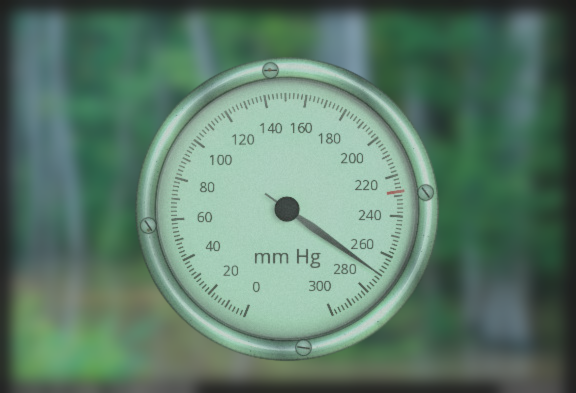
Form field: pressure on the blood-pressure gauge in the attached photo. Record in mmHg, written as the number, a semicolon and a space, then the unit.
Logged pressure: 270; mmHg
